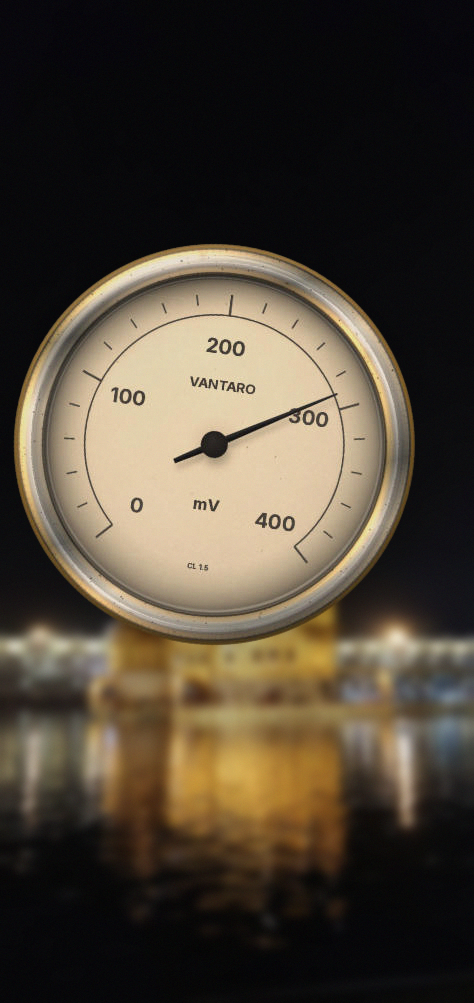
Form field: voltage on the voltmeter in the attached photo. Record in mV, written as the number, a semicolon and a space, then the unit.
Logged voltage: 290; mV
